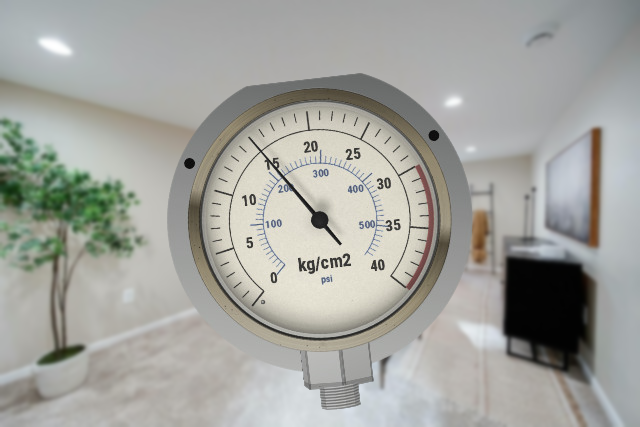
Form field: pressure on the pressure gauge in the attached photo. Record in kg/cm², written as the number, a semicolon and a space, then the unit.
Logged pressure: 15; kg/cm²
